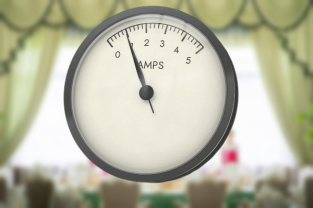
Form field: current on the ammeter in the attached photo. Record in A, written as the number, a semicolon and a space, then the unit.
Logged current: 1; A
